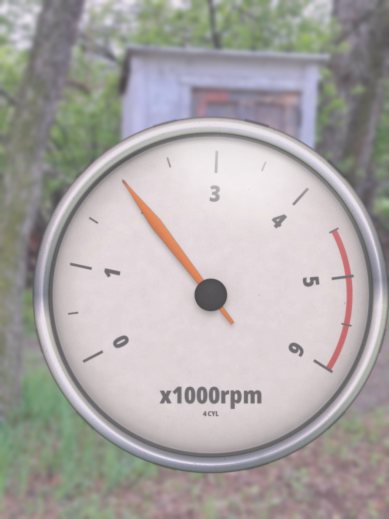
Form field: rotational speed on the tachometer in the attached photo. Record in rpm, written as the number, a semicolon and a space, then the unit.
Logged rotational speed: 2000; rpm
